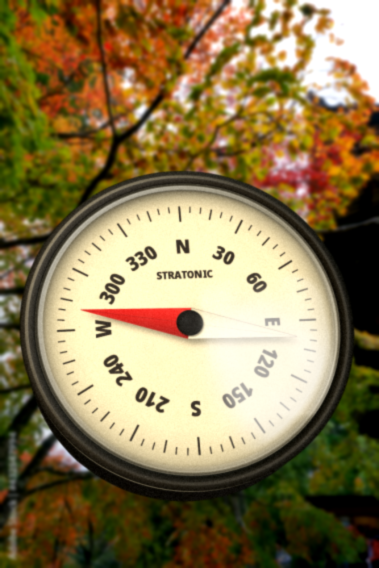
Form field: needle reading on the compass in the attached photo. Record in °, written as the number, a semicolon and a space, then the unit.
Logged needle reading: 280; °
